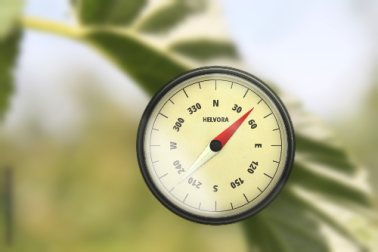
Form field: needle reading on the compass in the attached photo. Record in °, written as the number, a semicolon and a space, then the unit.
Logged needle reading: 45; °
